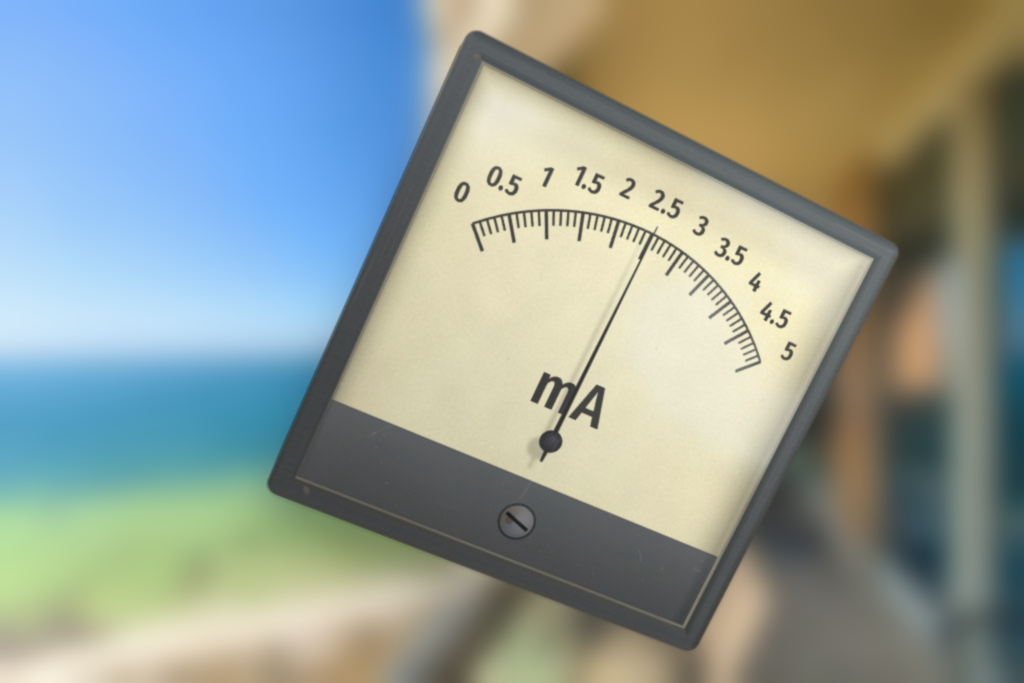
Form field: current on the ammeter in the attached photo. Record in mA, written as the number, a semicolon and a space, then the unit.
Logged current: 2.5; mA
